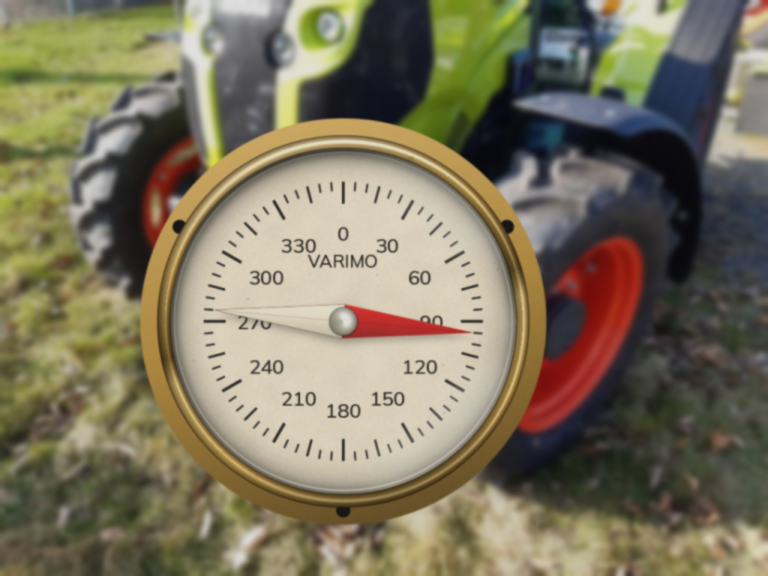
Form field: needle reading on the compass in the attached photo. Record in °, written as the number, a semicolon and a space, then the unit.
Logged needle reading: 95; °
